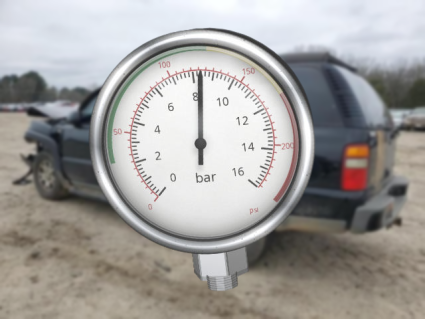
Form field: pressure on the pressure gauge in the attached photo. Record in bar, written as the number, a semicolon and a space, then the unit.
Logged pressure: 8.4; bar
